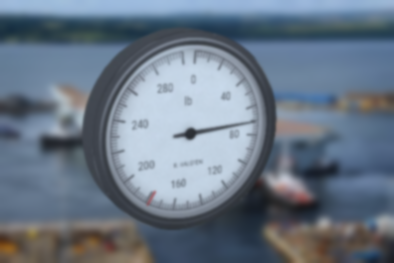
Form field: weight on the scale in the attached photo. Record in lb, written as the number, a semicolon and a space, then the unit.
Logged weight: 70; lb
